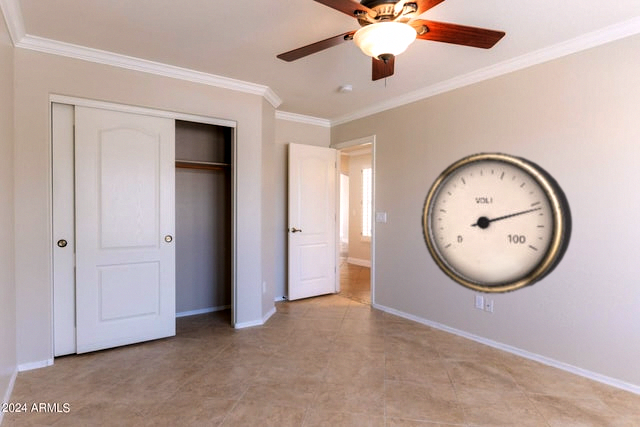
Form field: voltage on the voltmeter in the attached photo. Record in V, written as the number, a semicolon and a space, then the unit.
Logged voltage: 82.5; V
